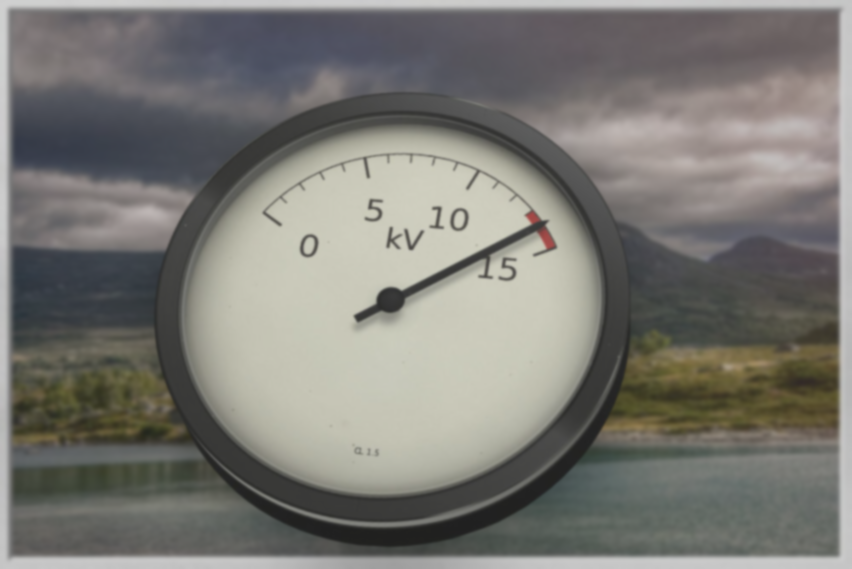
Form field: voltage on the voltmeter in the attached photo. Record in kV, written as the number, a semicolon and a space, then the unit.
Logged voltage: 14; kV
